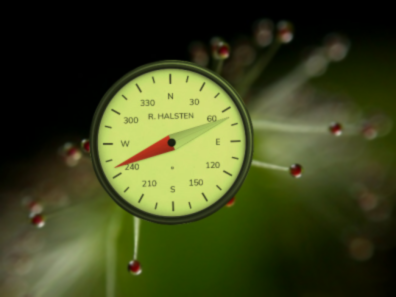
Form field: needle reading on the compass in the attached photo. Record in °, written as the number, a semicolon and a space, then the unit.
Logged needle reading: 247.5; °
